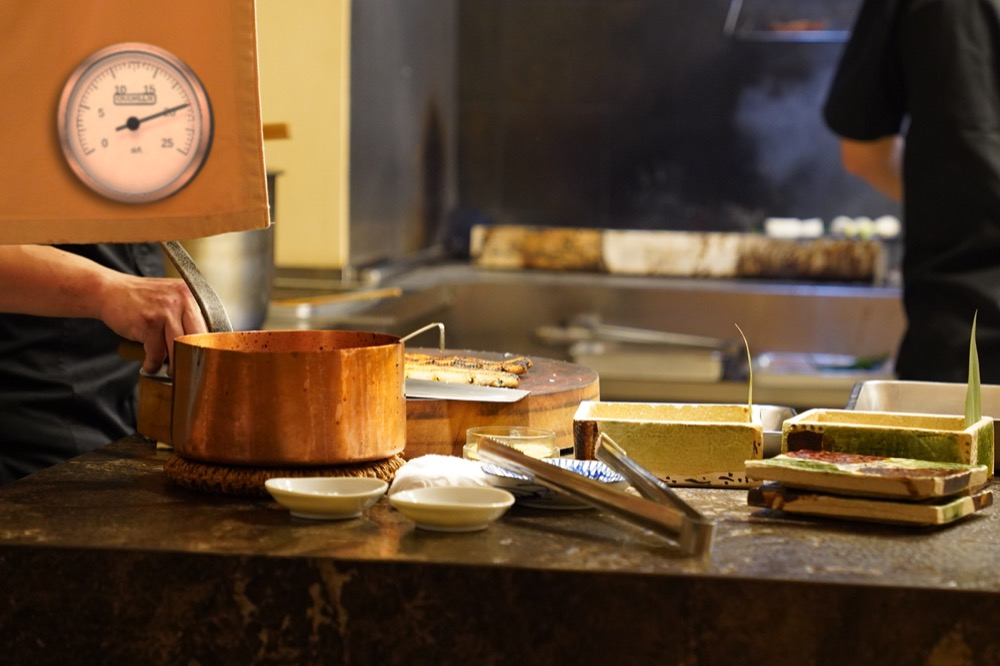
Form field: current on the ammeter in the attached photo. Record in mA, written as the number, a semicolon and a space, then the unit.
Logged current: 20; mA
